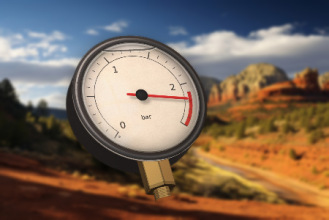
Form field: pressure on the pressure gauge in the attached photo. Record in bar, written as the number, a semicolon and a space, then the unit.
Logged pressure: 2.2; bar
